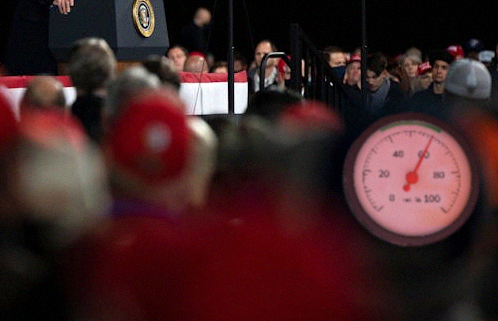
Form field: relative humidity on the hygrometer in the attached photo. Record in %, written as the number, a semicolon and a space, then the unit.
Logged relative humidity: 60; %
